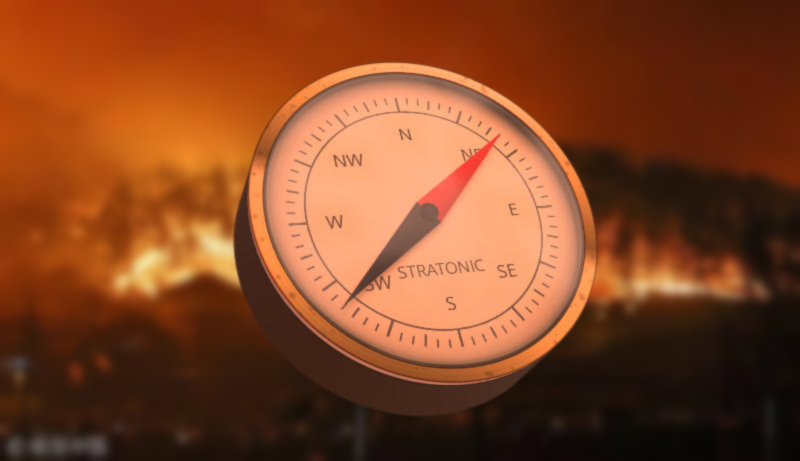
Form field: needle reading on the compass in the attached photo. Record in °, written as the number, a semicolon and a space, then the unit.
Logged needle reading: 50; °
